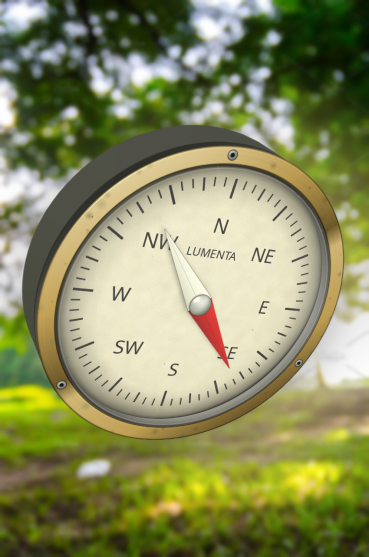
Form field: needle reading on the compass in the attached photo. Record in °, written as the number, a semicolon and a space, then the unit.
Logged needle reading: 140; °
